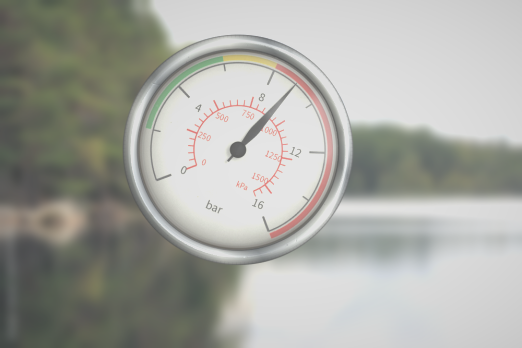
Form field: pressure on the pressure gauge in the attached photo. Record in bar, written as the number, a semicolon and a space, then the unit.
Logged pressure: 9; bar
